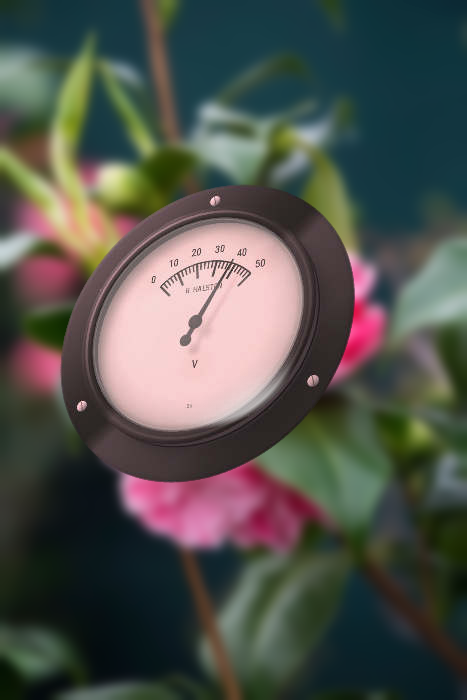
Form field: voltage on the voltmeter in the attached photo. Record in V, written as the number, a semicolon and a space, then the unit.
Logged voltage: 40; V
